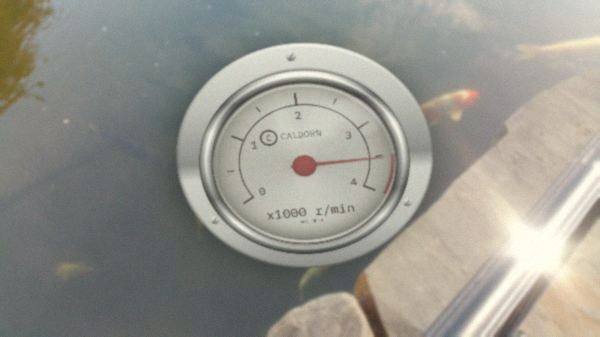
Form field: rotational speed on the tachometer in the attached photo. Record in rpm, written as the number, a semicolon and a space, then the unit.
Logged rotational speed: 3500; rpm
